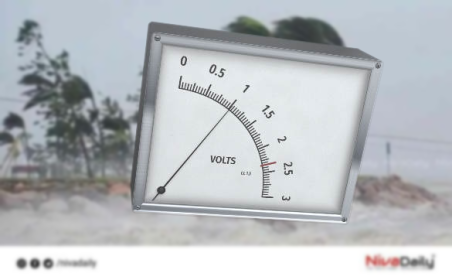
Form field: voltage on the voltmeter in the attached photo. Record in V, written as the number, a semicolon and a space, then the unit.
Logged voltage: 1; V
